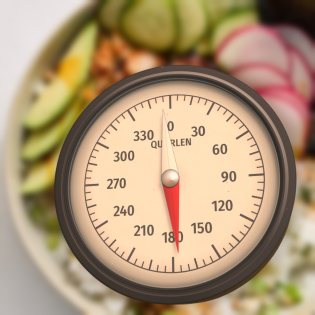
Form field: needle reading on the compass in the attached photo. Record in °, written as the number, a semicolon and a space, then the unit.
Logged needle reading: 175; °
